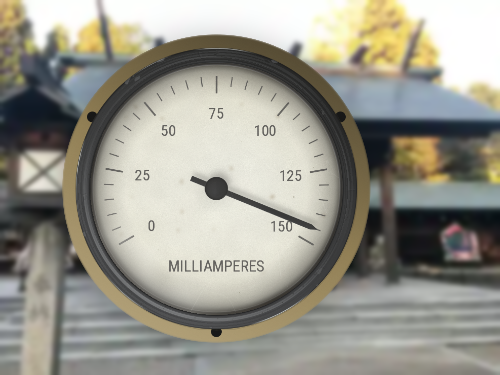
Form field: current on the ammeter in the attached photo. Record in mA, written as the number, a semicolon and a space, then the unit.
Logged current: 145; mA
